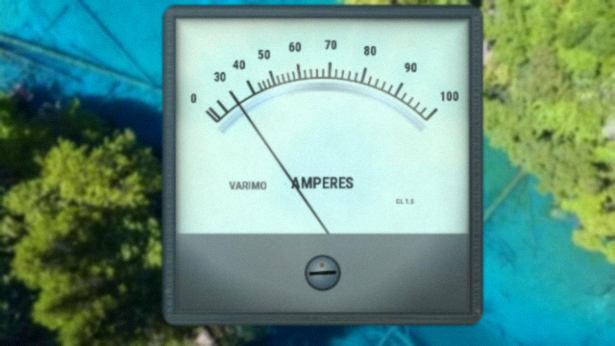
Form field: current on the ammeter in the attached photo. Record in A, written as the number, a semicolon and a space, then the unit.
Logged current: 30; A
